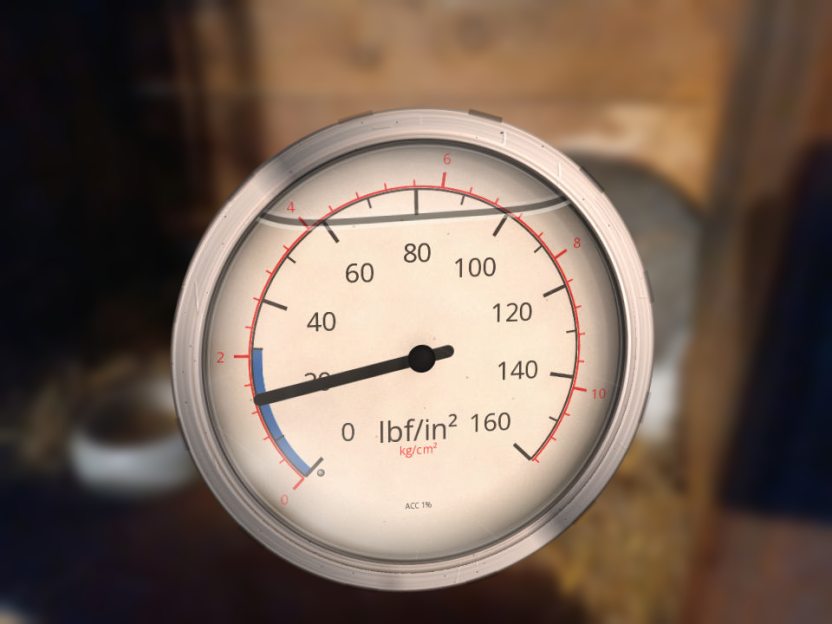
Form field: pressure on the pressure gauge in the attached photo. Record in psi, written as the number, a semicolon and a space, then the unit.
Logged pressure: 20; psi
